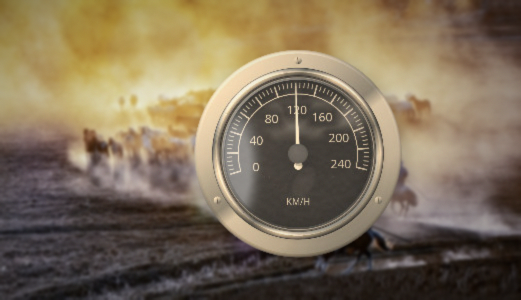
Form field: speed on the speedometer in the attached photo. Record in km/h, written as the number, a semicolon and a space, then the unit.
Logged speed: 120; km/h
